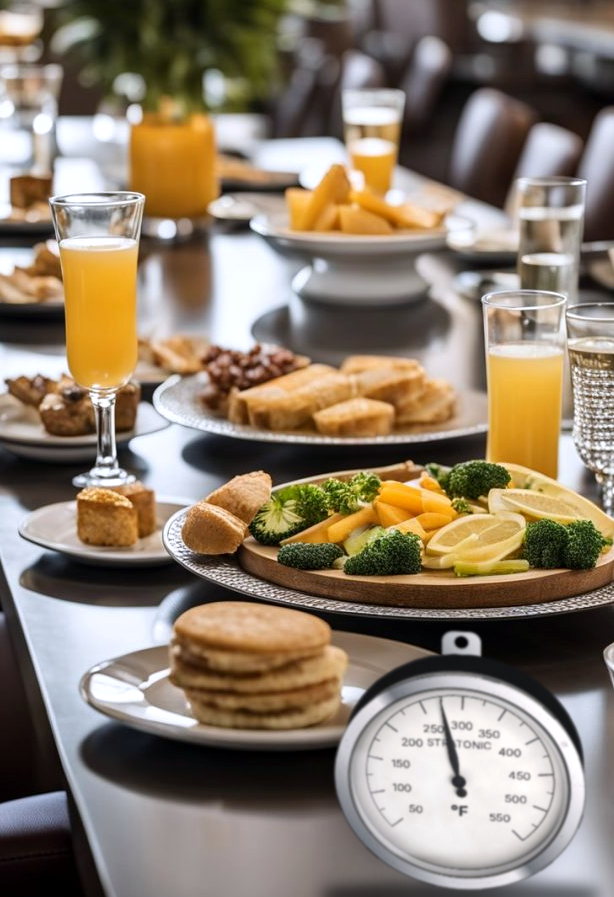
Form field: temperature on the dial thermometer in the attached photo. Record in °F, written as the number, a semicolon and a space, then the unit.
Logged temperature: 275; °F
